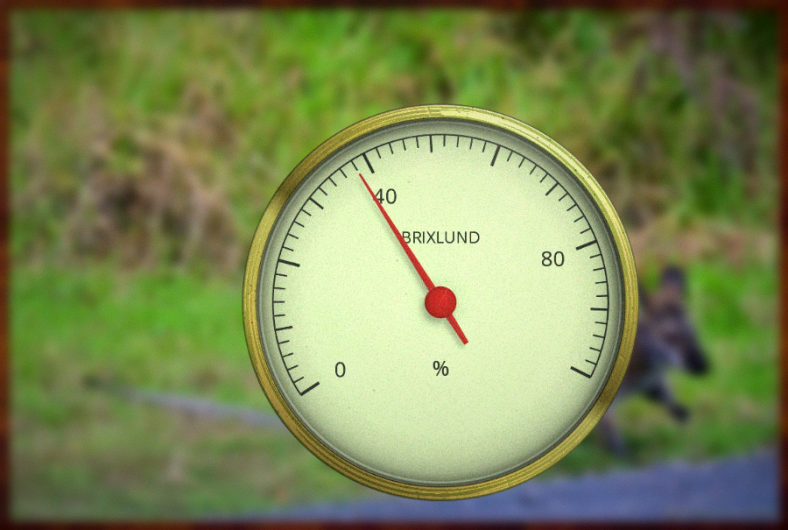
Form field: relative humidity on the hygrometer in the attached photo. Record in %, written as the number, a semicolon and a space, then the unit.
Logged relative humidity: 38; %
